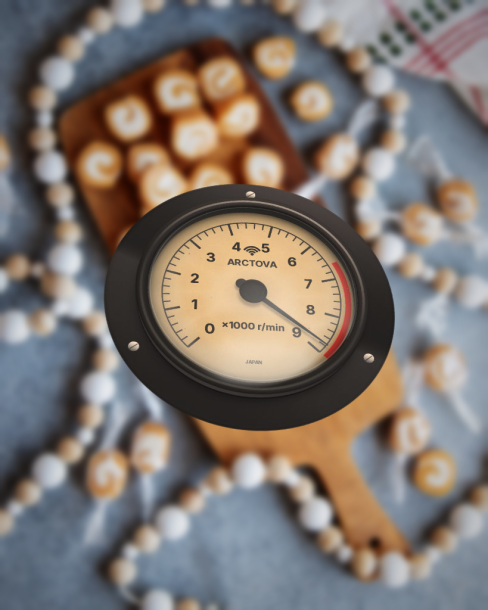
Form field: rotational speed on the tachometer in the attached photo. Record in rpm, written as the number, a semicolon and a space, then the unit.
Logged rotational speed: 8800; rpm
